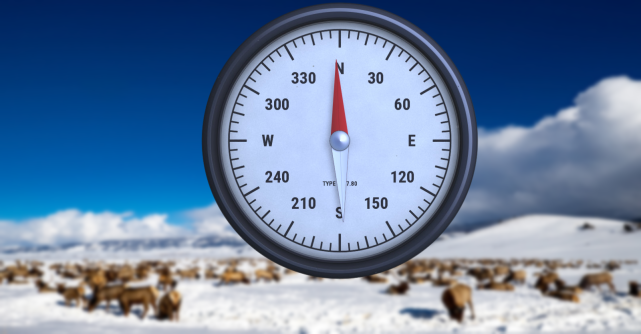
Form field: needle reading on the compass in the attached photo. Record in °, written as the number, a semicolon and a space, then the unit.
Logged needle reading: 357.5; °
